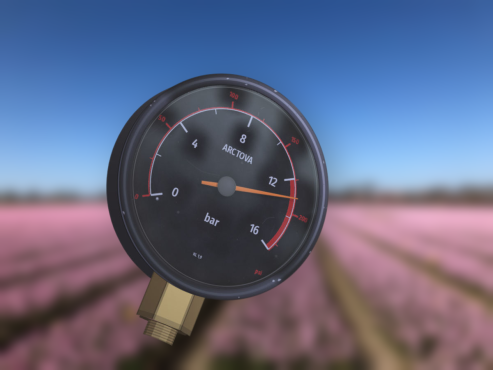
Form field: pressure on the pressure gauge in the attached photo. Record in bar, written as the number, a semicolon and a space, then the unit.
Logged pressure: 13; bar
